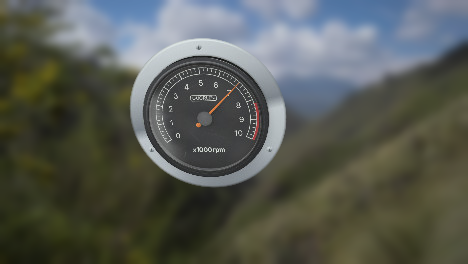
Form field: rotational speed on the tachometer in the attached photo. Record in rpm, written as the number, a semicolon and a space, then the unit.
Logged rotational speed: 7000; rpm
